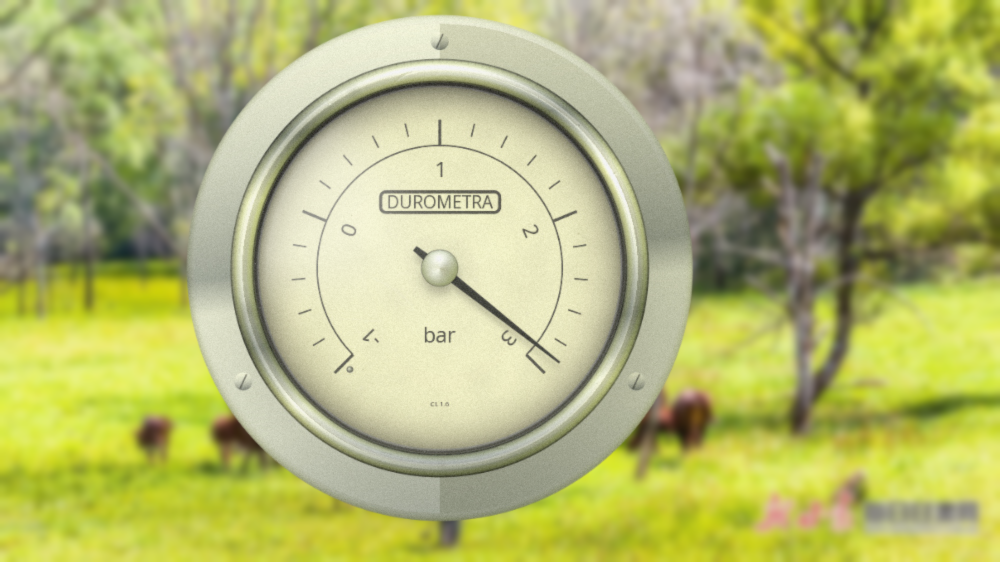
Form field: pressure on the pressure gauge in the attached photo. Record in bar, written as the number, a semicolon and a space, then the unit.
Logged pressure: 2.9; bar
